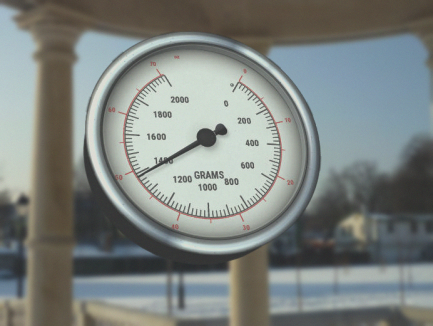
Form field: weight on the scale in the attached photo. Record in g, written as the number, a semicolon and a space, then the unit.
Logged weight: 1380; g
